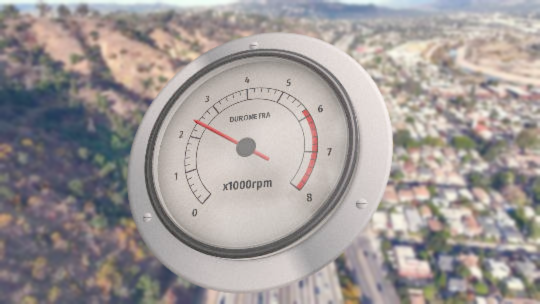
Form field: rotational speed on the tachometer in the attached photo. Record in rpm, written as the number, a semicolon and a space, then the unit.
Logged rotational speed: 2400; rpm
